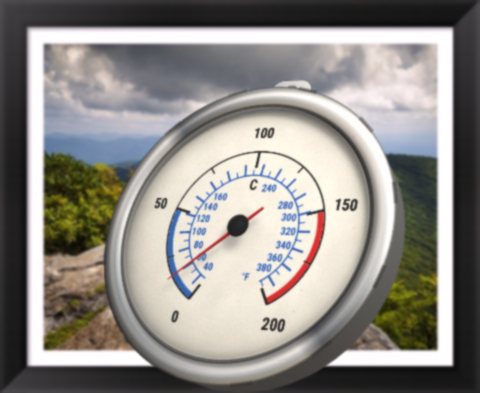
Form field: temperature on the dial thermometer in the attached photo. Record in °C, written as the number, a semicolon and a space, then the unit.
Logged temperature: 12.5; °C
